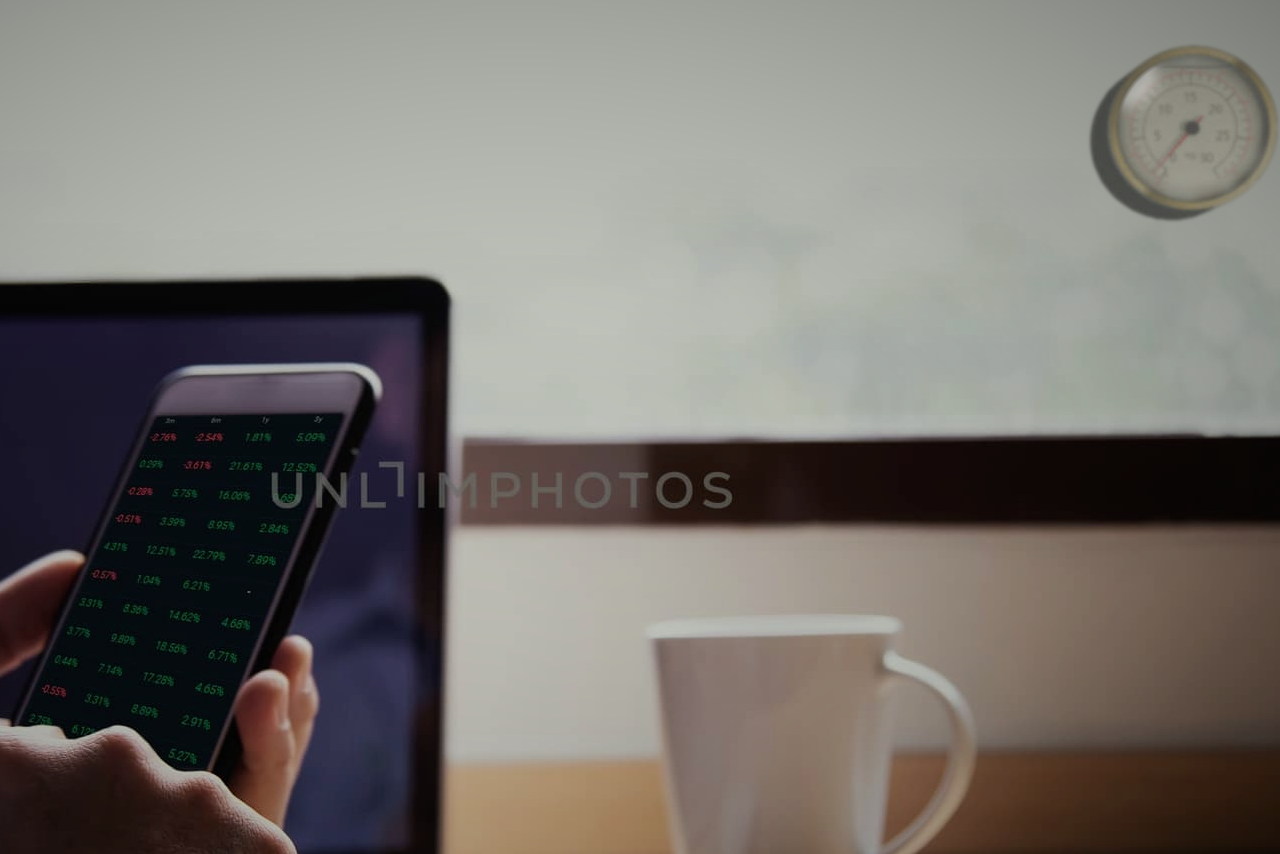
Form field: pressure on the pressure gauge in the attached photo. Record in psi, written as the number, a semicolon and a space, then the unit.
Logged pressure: 1; psi
